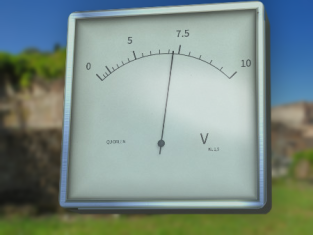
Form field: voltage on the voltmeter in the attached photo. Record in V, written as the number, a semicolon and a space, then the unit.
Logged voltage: 7.25; V
